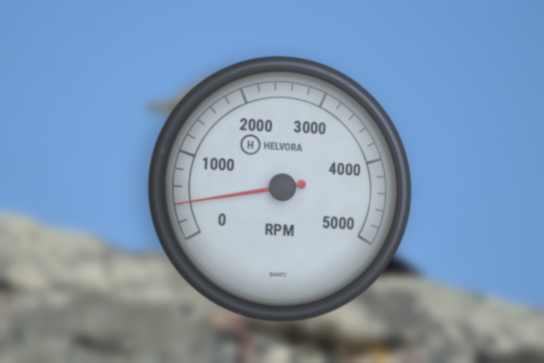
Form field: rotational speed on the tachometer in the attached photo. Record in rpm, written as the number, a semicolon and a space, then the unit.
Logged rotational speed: 400; rpm
